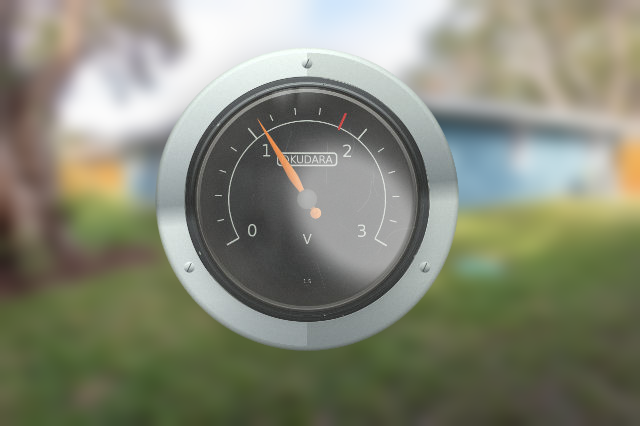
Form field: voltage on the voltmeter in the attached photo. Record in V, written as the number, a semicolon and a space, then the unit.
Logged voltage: 1.1; V
